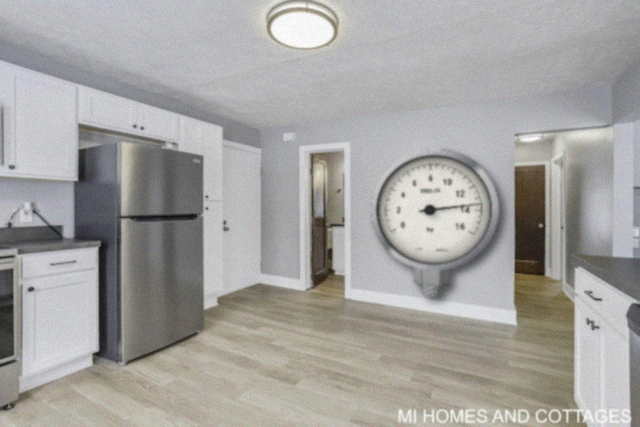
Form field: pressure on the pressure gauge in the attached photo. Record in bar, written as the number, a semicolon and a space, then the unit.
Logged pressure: 13.5; bar
